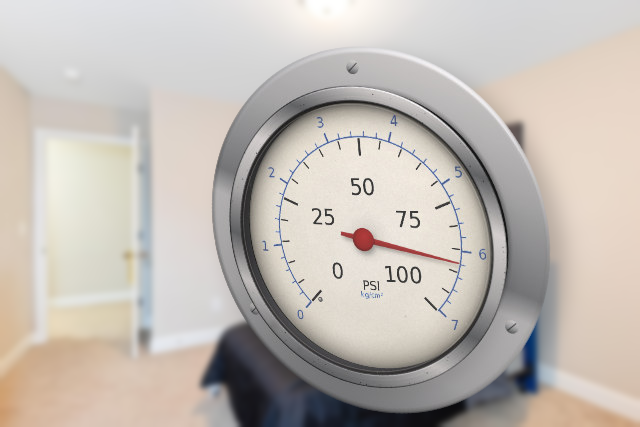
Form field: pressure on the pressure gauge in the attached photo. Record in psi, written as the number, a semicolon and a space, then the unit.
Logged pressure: 87.5; psi
